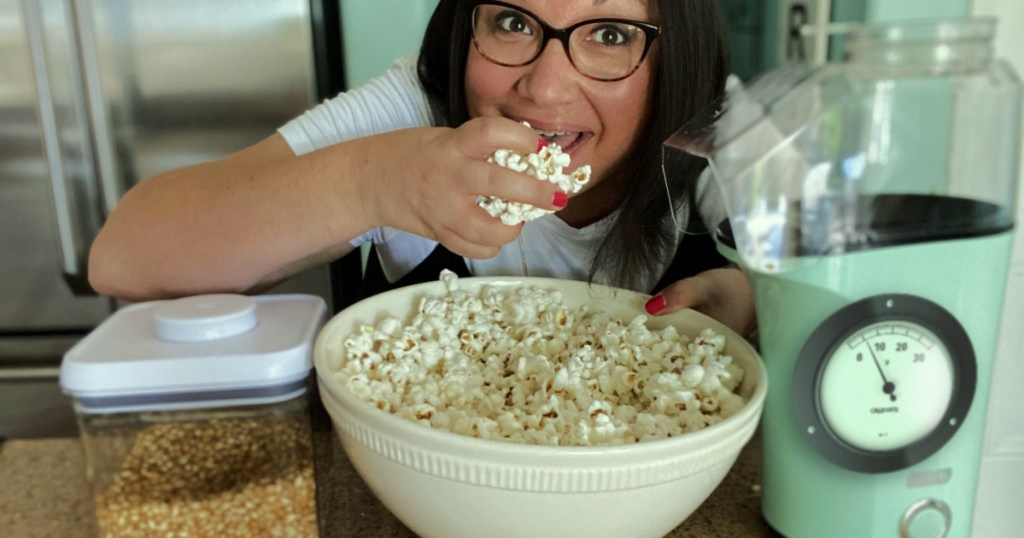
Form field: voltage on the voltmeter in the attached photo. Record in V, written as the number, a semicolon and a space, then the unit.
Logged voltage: 5; V
